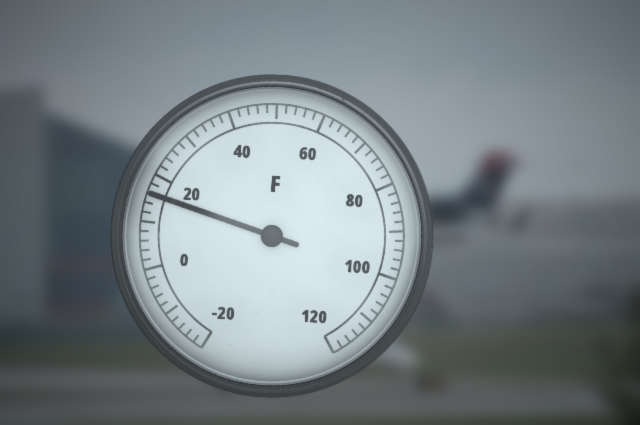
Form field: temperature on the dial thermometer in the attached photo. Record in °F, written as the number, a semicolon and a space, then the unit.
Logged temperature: 16; °F
